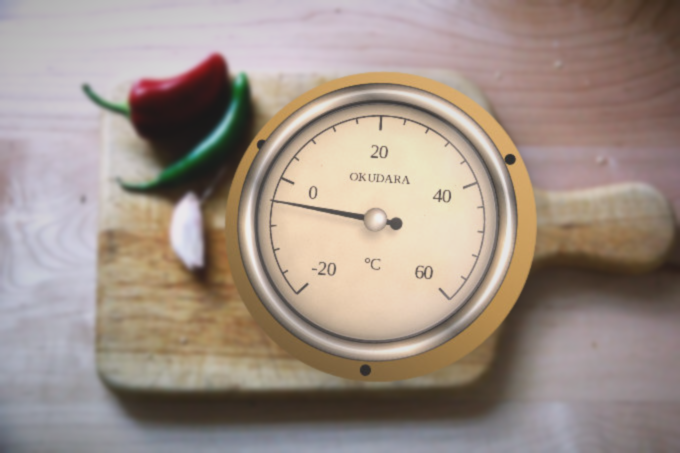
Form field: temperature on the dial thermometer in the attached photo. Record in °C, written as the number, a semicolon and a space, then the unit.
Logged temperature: -4; °C
